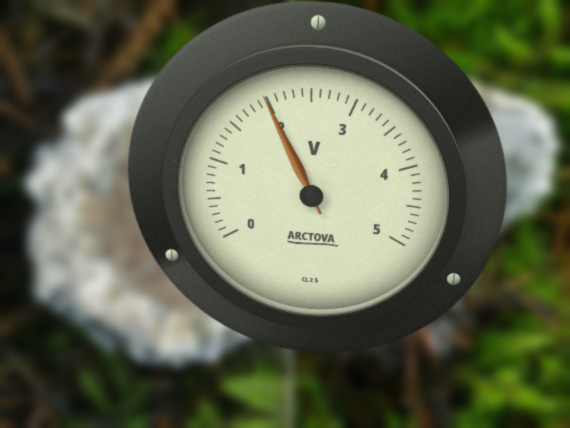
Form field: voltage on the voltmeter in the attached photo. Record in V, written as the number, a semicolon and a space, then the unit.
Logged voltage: 2; V
